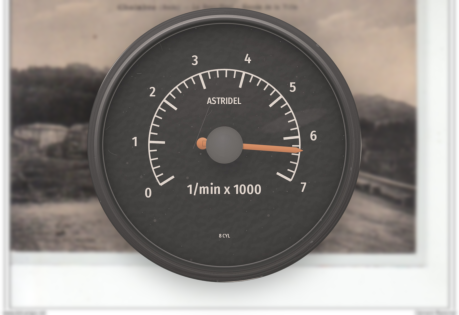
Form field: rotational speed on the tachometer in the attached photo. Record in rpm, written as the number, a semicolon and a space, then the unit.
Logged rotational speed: 6300; rpm
